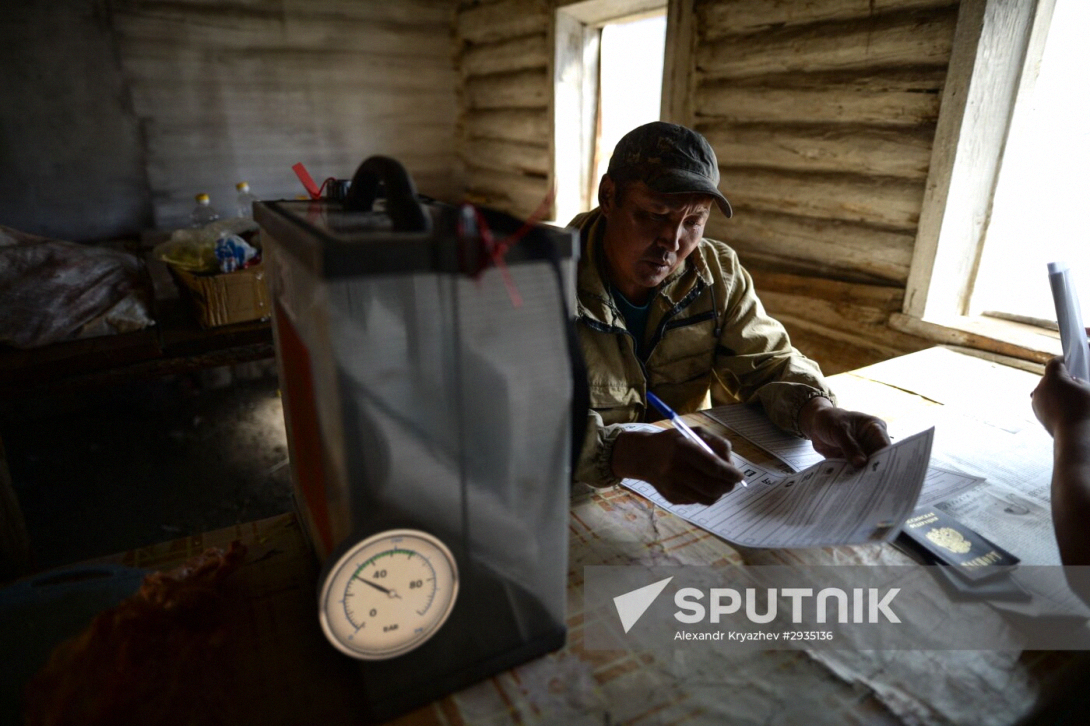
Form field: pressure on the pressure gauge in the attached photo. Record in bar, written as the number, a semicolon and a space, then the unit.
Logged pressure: 30; bar
